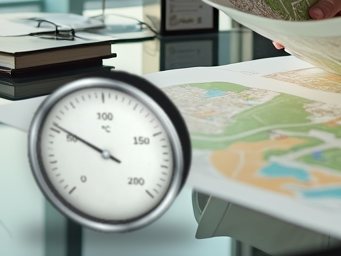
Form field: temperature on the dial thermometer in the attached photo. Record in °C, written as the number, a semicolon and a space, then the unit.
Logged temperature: 55; °C
